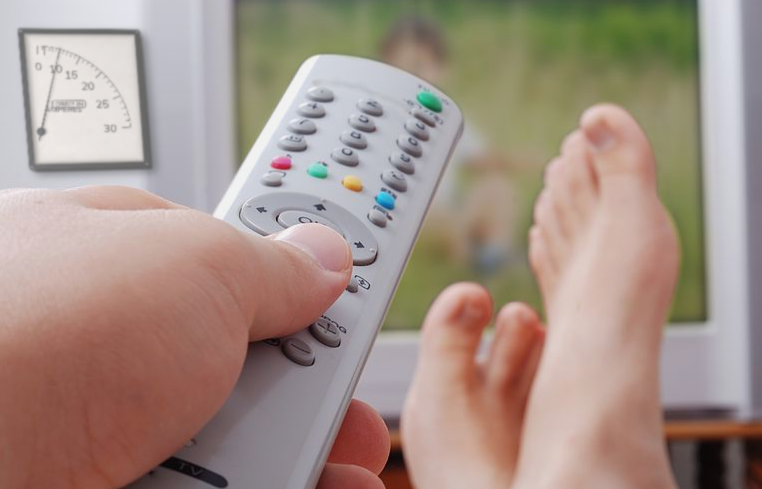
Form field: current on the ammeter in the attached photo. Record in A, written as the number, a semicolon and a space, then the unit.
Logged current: 10; A
